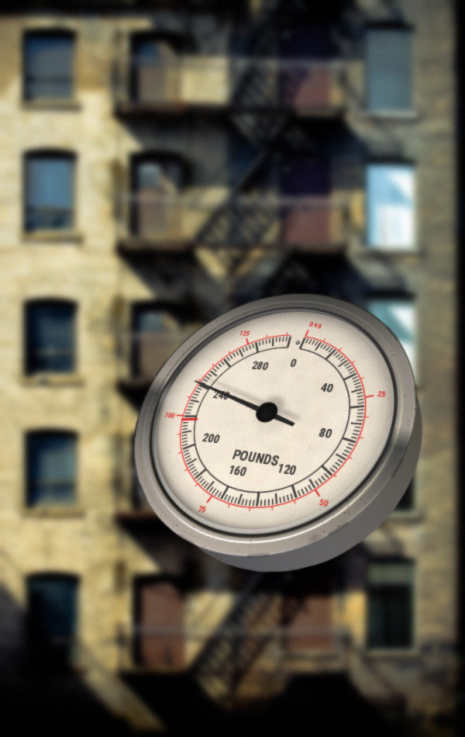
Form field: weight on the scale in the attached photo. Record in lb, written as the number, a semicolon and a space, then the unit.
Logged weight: 240; lb
